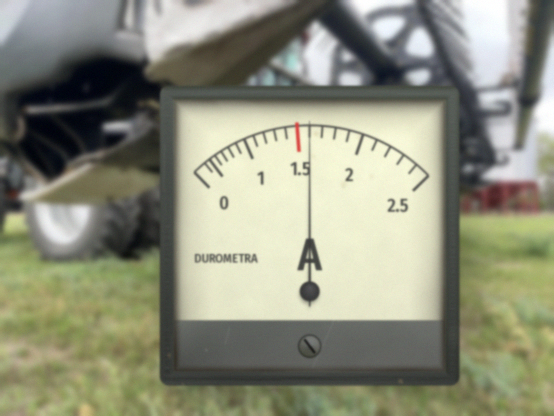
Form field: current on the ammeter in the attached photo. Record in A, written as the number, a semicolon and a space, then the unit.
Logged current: 1.6; A
